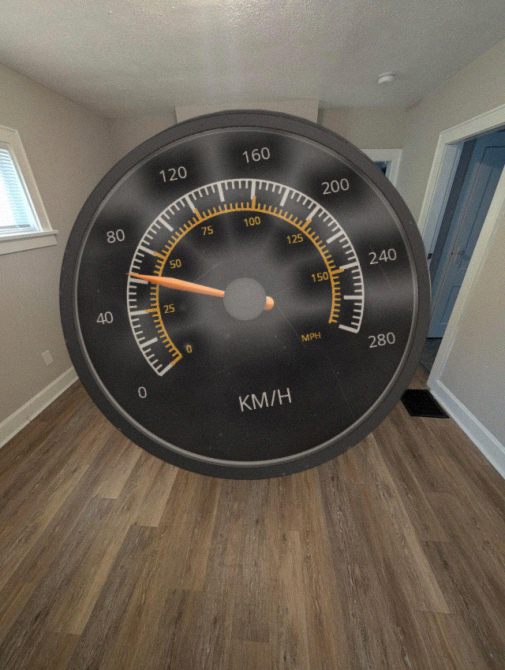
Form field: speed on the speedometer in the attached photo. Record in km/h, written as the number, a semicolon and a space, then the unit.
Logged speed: 64; km/h
